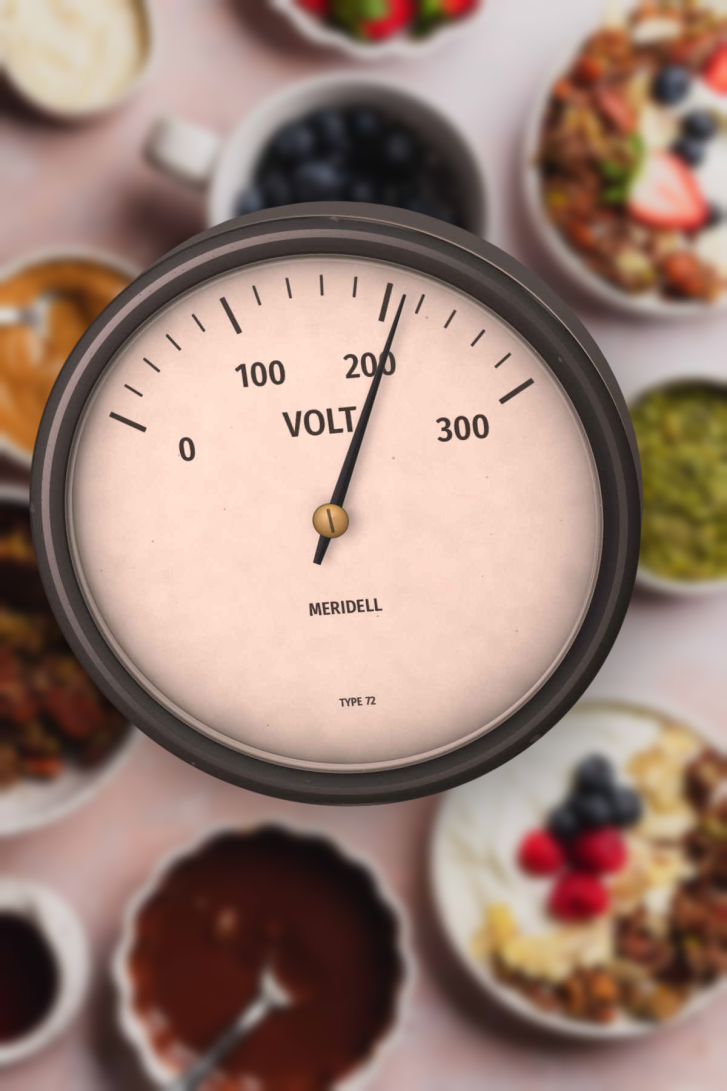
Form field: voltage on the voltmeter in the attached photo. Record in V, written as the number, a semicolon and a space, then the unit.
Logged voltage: 210; V
